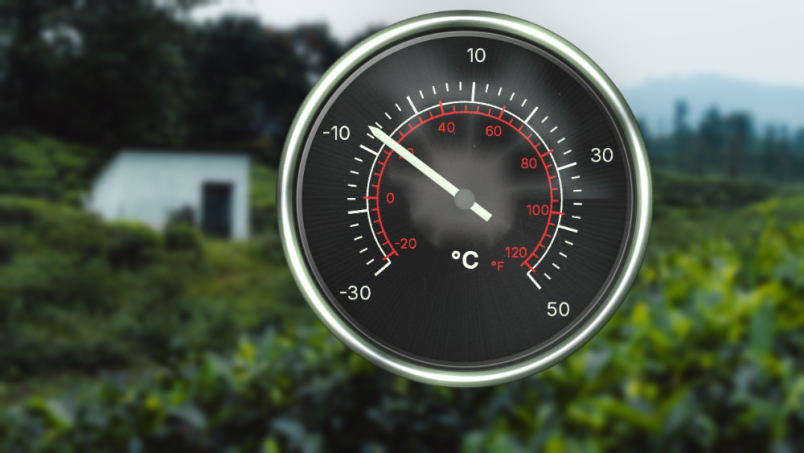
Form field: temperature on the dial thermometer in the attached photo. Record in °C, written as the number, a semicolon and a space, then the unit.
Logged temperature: -7; °C
